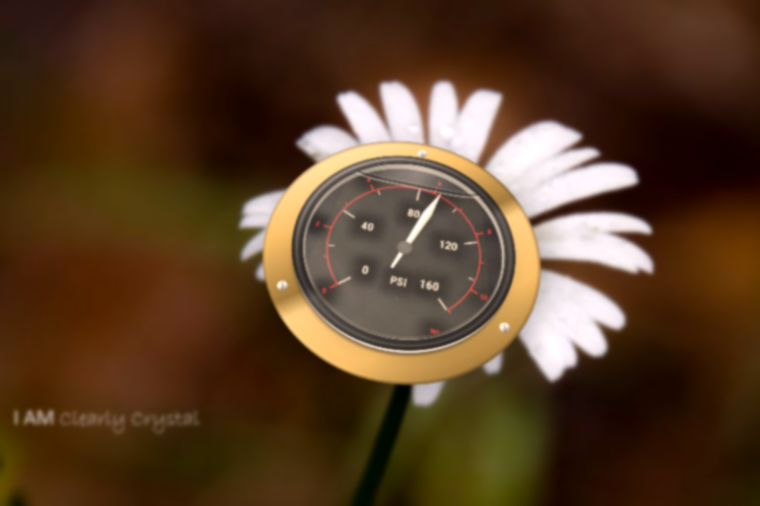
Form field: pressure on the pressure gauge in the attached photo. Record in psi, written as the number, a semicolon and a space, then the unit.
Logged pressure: 90; psi
